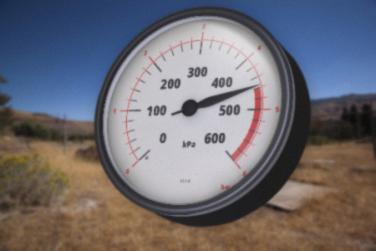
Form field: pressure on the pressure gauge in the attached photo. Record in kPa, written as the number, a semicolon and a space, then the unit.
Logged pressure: 460; kPa
